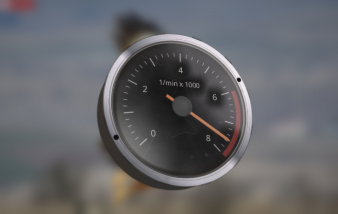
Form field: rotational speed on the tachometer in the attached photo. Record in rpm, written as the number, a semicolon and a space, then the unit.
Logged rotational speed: 7600; rpm
